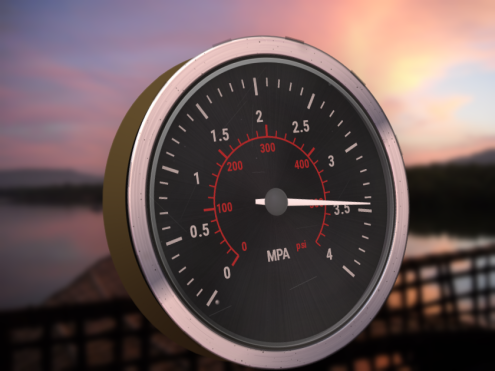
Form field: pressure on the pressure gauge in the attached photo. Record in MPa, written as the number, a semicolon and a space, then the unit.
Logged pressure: 3.45; MPa
